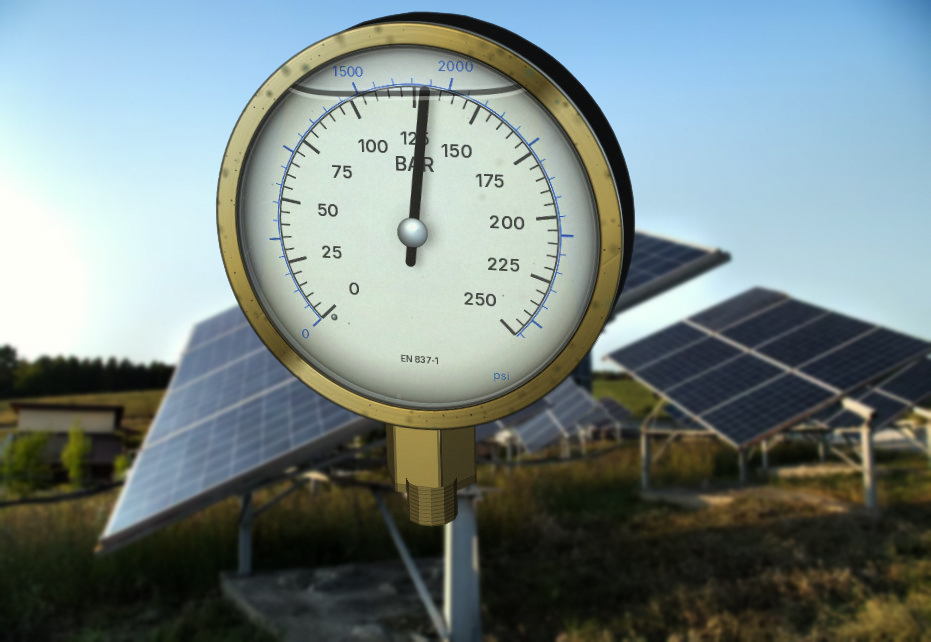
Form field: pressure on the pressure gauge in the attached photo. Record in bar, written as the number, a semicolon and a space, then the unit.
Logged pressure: 130; bar
